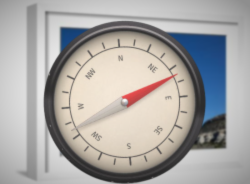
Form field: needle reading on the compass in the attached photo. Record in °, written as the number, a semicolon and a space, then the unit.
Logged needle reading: 67.5; °
